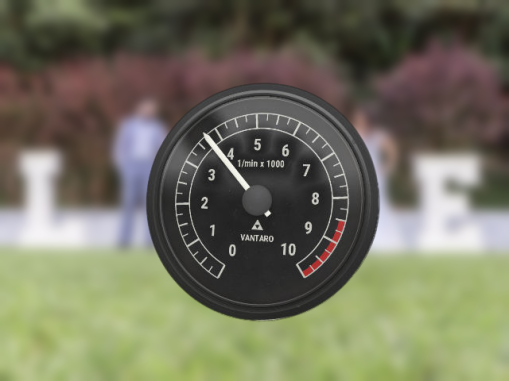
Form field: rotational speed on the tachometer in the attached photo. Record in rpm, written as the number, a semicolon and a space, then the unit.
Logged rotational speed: 3750; rpm
